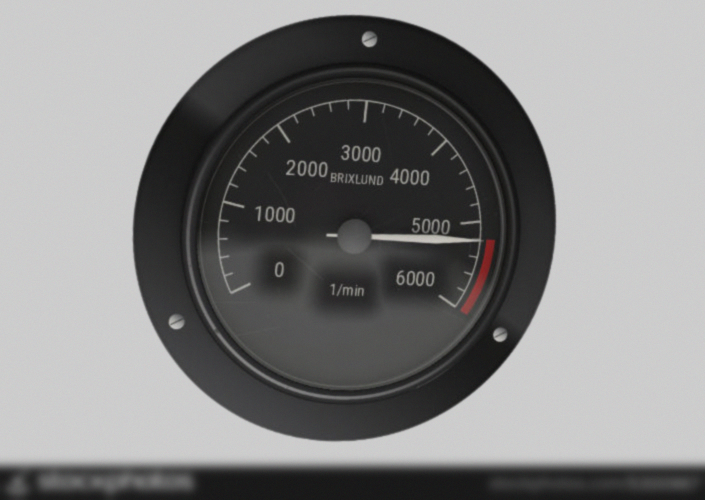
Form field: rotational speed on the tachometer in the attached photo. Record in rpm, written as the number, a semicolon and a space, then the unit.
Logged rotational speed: 5200; rpm
